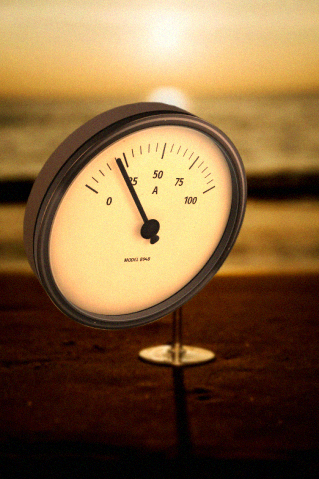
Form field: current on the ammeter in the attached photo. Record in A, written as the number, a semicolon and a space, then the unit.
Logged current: 20; A
